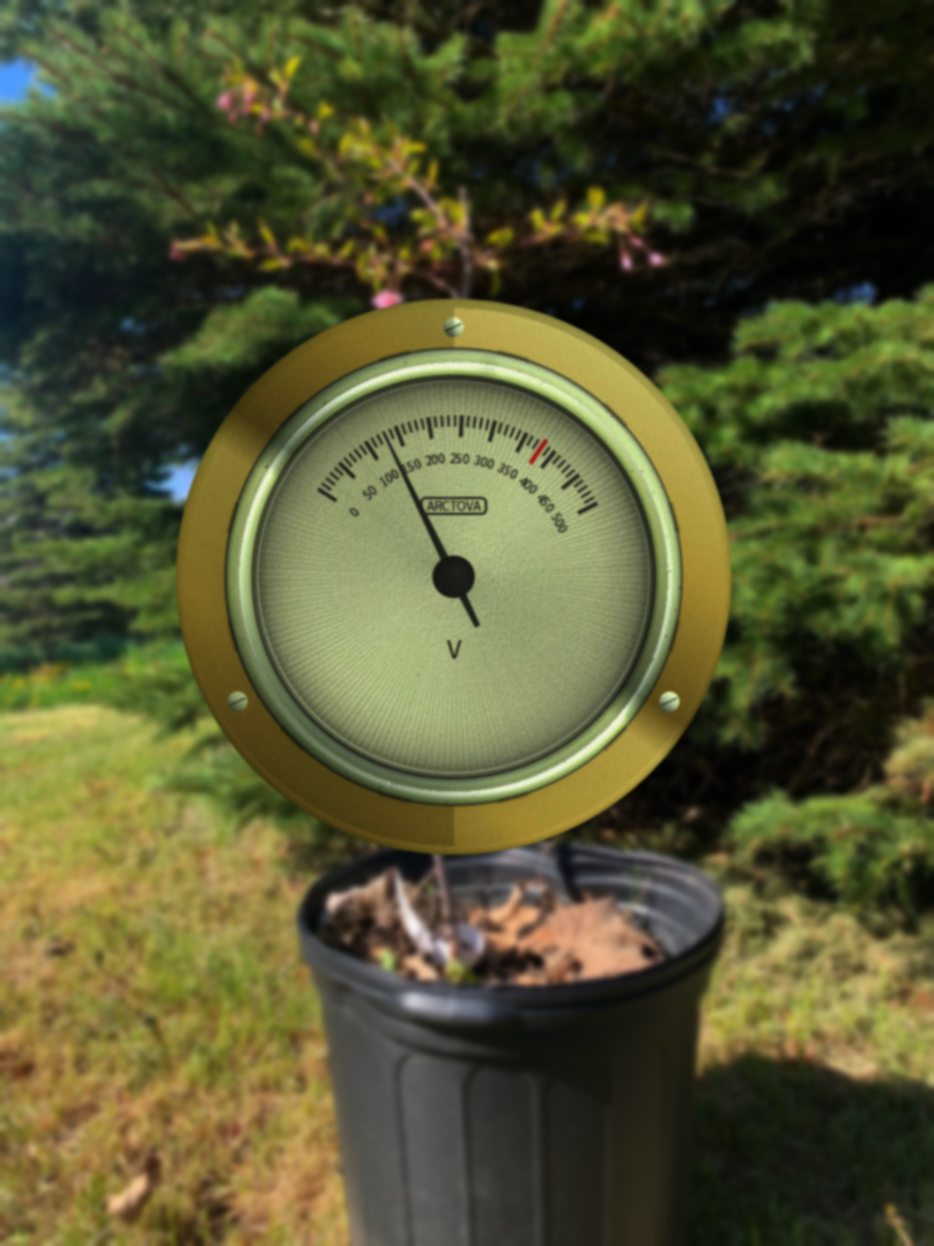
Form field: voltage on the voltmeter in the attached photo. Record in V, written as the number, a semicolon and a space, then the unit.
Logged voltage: 130; V
